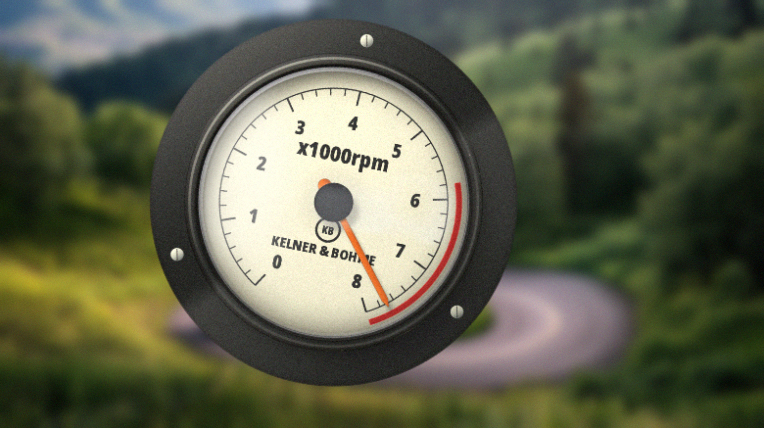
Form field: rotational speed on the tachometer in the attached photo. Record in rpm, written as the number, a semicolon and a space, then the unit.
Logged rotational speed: 7700; rpm
